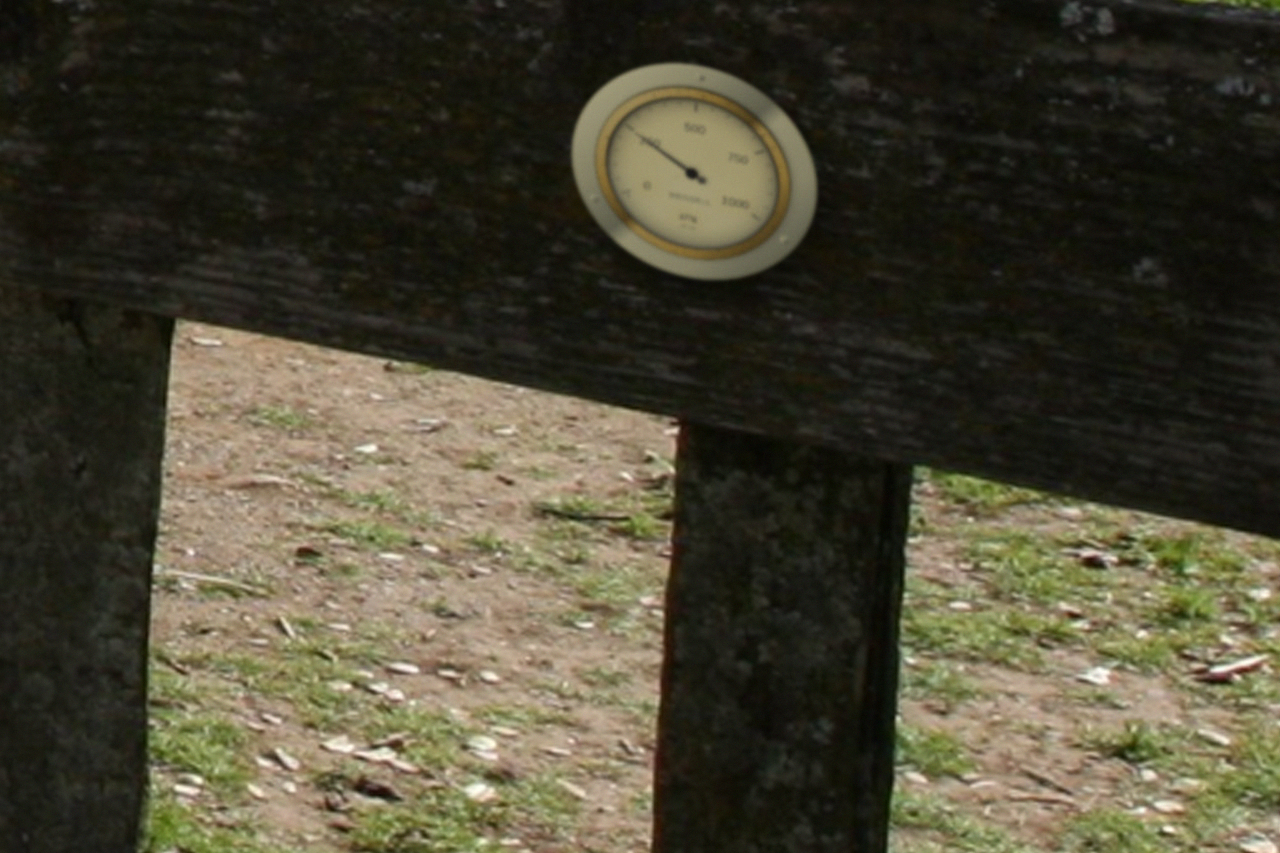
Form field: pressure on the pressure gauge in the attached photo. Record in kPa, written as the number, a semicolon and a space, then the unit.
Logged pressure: 250; kPa
